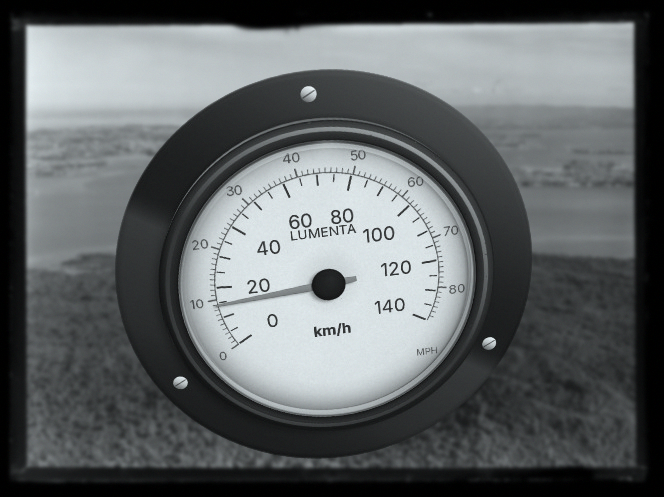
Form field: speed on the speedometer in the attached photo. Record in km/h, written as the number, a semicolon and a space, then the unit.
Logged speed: 15; km/h
